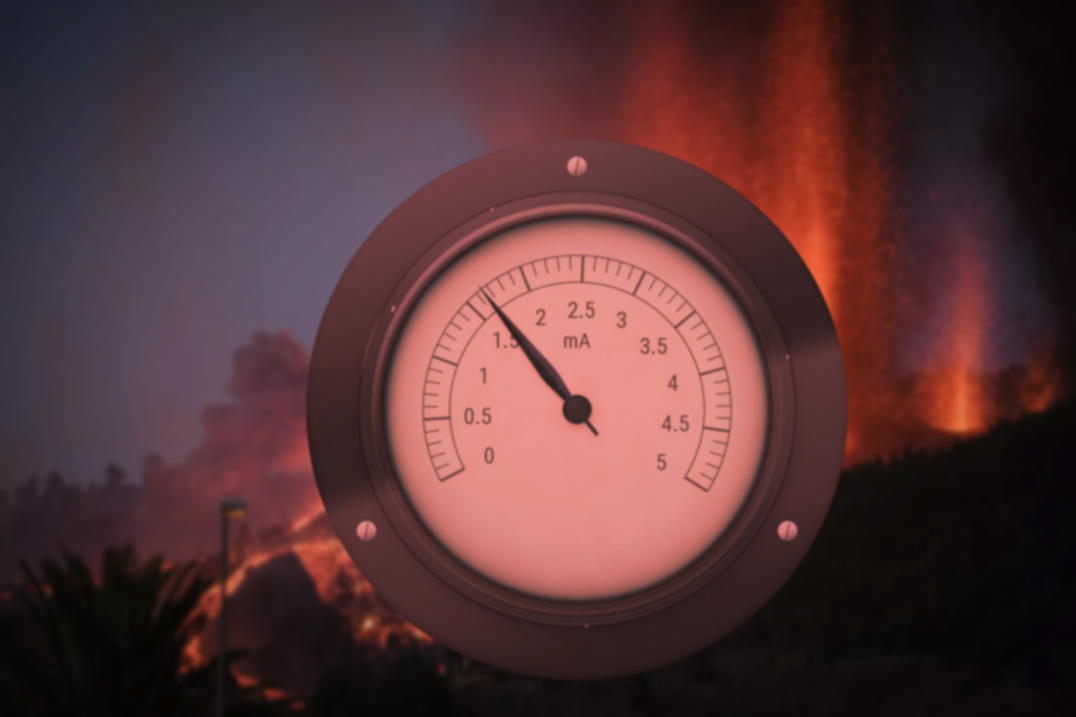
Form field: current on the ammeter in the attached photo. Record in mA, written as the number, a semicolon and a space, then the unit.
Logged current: 1.65; mA
